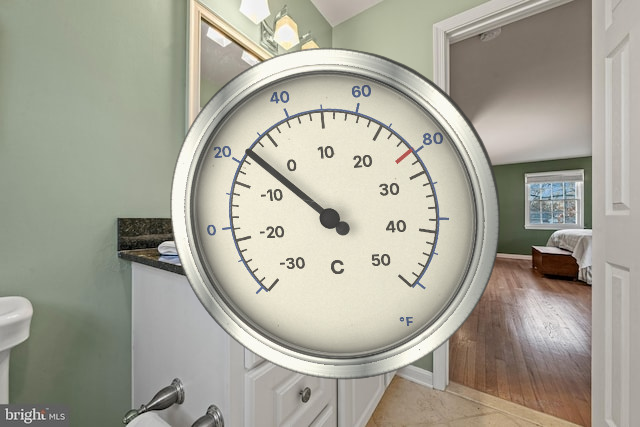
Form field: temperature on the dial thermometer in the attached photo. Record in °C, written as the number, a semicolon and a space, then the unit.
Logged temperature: -4; °C
